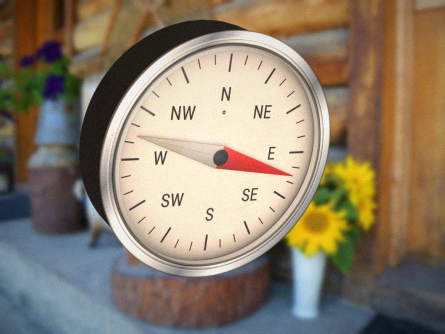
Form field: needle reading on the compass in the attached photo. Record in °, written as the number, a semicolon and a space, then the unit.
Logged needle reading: 105; °
